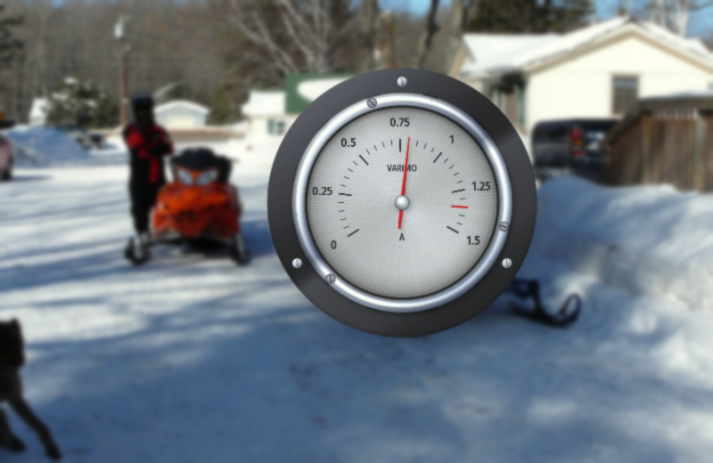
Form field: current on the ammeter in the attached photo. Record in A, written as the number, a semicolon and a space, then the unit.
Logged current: 0.8; A
